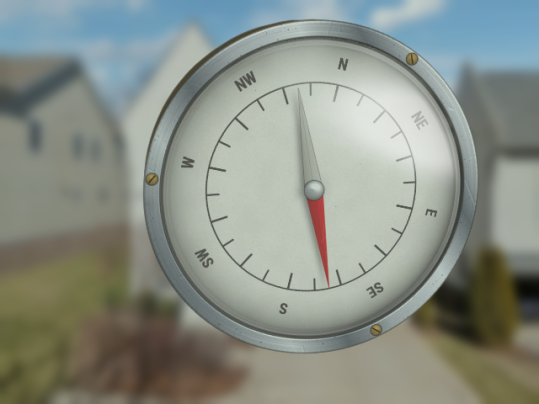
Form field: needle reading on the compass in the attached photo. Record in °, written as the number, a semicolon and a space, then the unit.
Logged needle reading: 157.5; °
